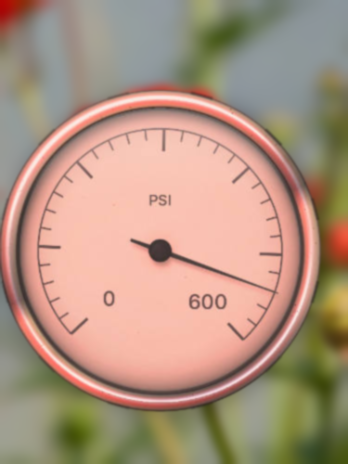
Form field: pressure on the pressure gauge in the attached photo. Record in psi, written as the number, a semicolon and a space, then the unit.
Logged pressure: 540; psi
